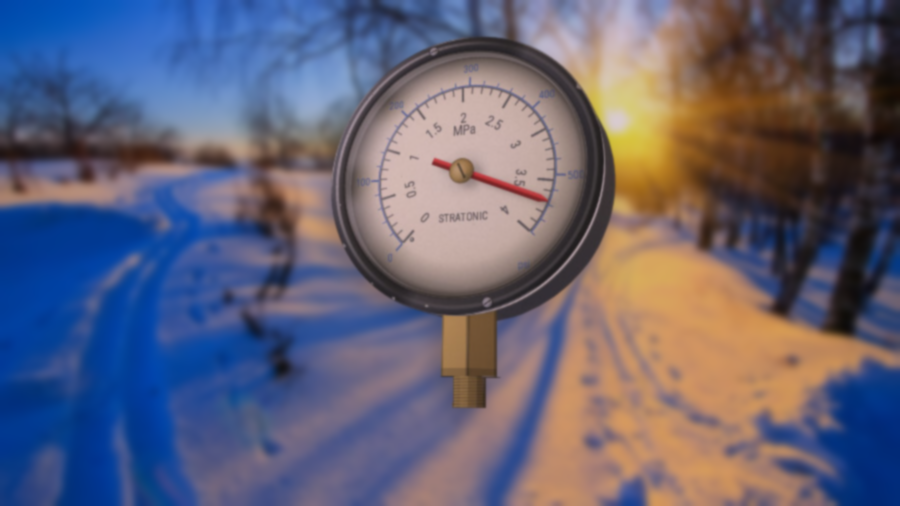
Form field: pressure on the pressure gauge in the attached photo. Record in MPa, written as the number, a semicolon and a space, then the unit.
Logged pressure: 3.7; MPa
